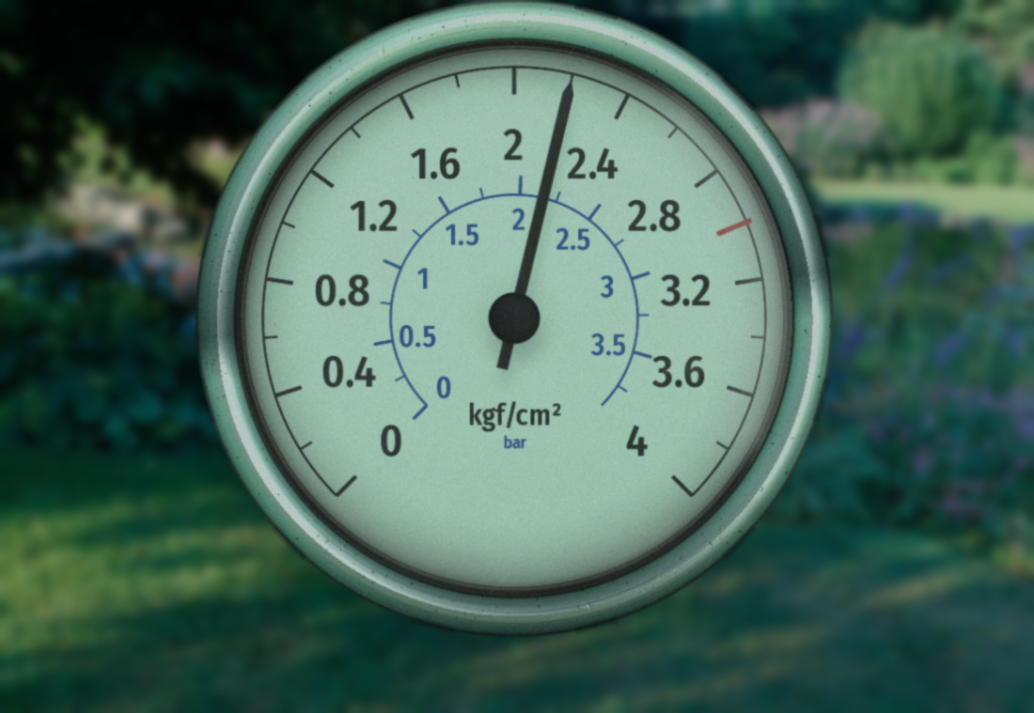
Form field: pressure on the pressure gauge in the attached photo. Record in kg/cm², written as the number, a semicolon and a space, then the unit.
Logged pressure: 2.2; kg/cm²
